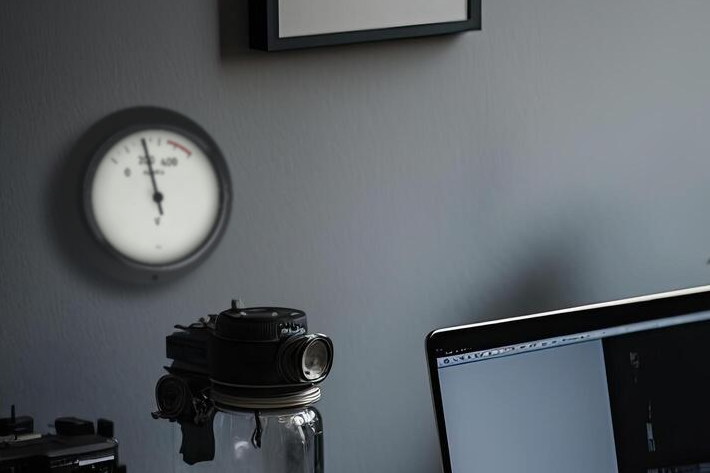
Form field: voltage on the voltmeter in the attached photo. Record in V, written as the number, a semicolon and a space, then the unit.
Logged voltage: 200; V
